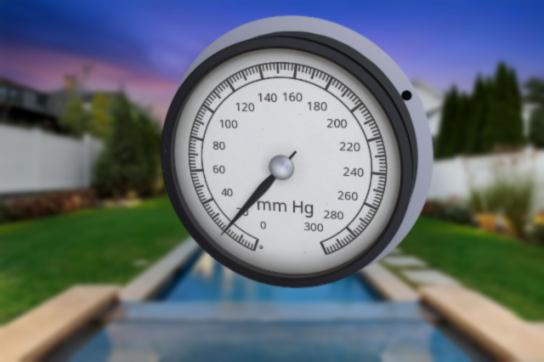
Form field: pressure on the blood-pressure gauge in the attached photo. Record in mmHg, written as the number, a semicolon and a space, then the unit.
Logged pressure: 20; mmHg
